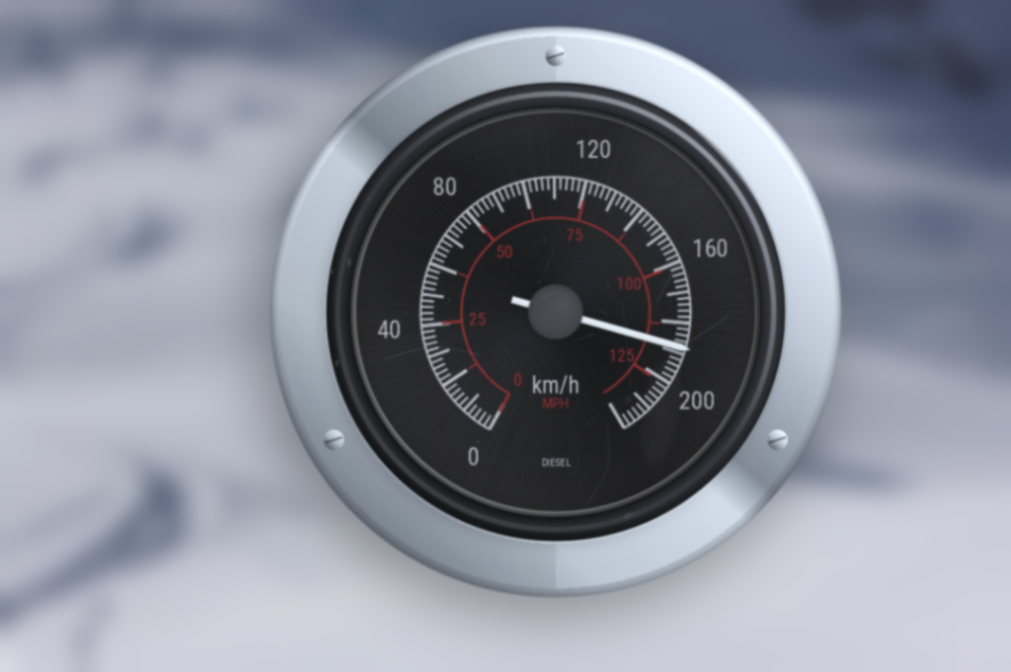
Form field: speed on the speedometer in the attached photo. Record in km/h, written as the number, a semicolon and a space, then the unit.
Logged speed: 188; km/h
